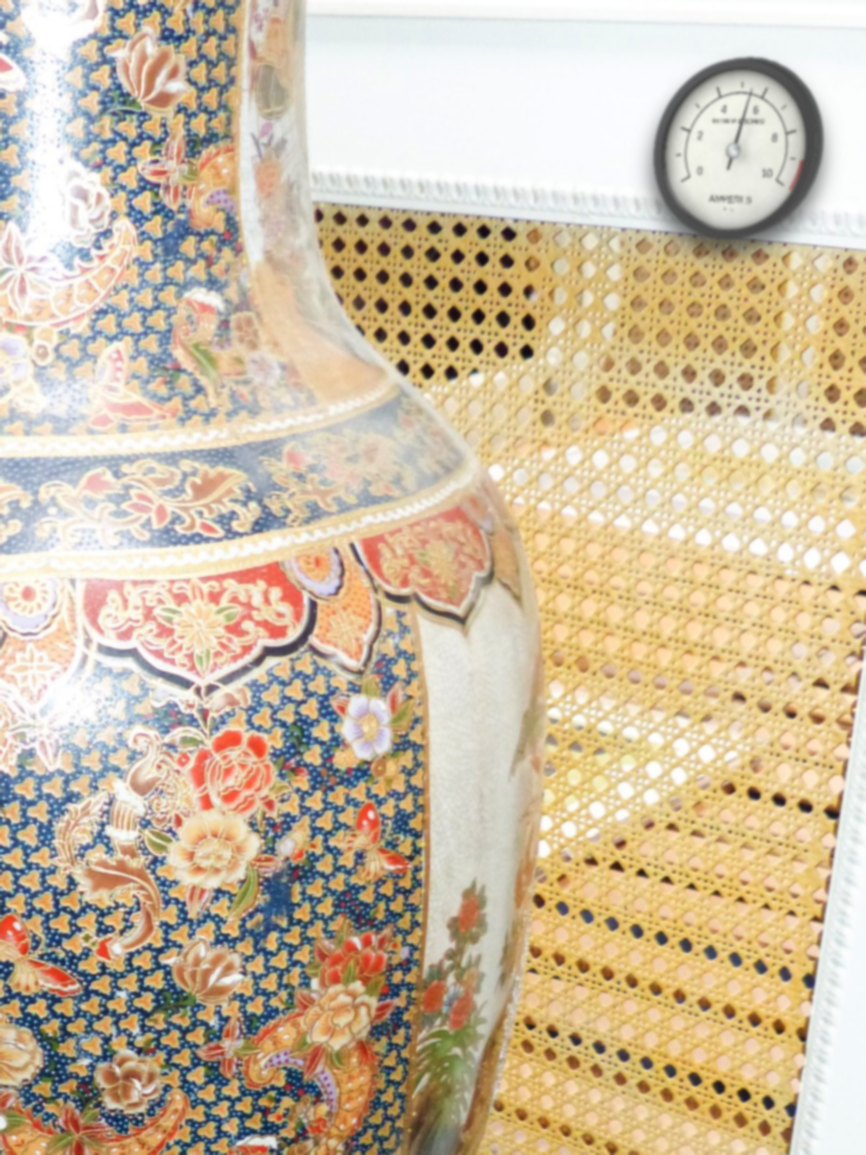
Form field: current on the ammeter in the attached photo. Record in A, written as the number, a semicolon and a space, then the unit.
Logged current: 5.5; A
